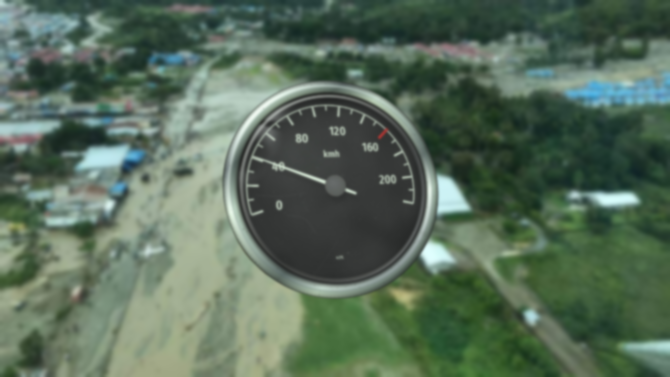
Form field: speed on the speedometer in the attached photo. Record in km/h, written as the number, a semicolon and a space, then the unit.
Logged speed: 40; km/h
